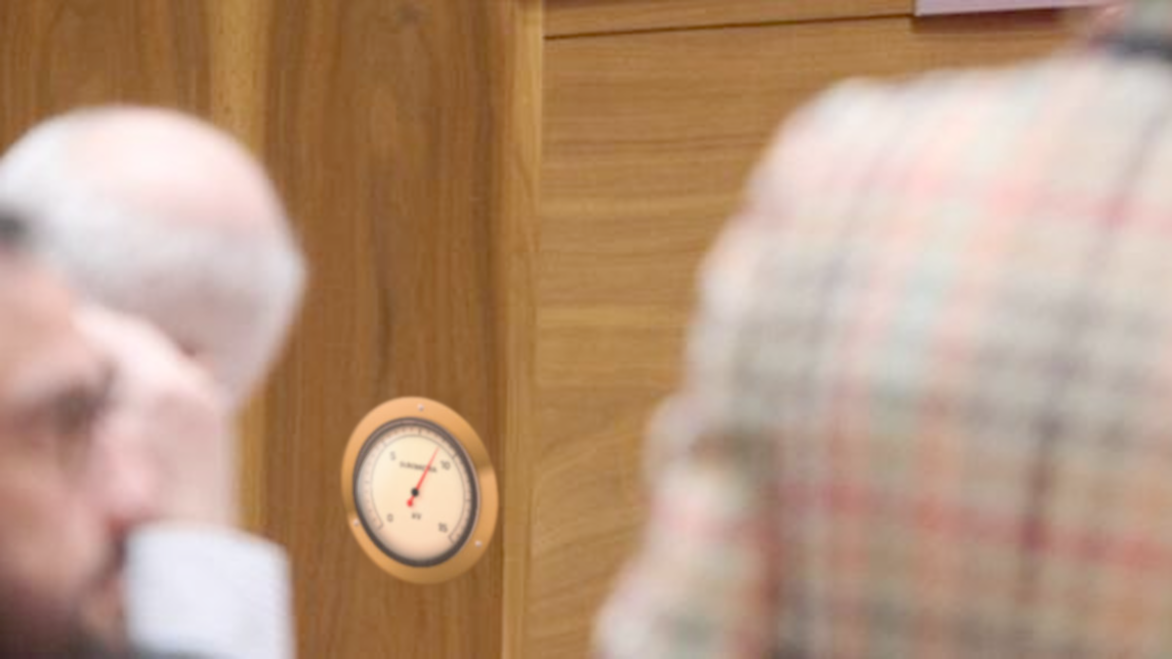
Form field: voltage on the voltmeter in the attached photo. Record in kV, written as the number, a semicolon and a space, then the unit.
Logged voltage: 9; kV
